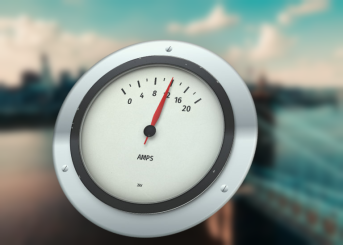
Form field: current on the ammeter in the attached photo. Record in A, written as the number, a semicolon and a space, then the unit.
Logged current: 12; A
